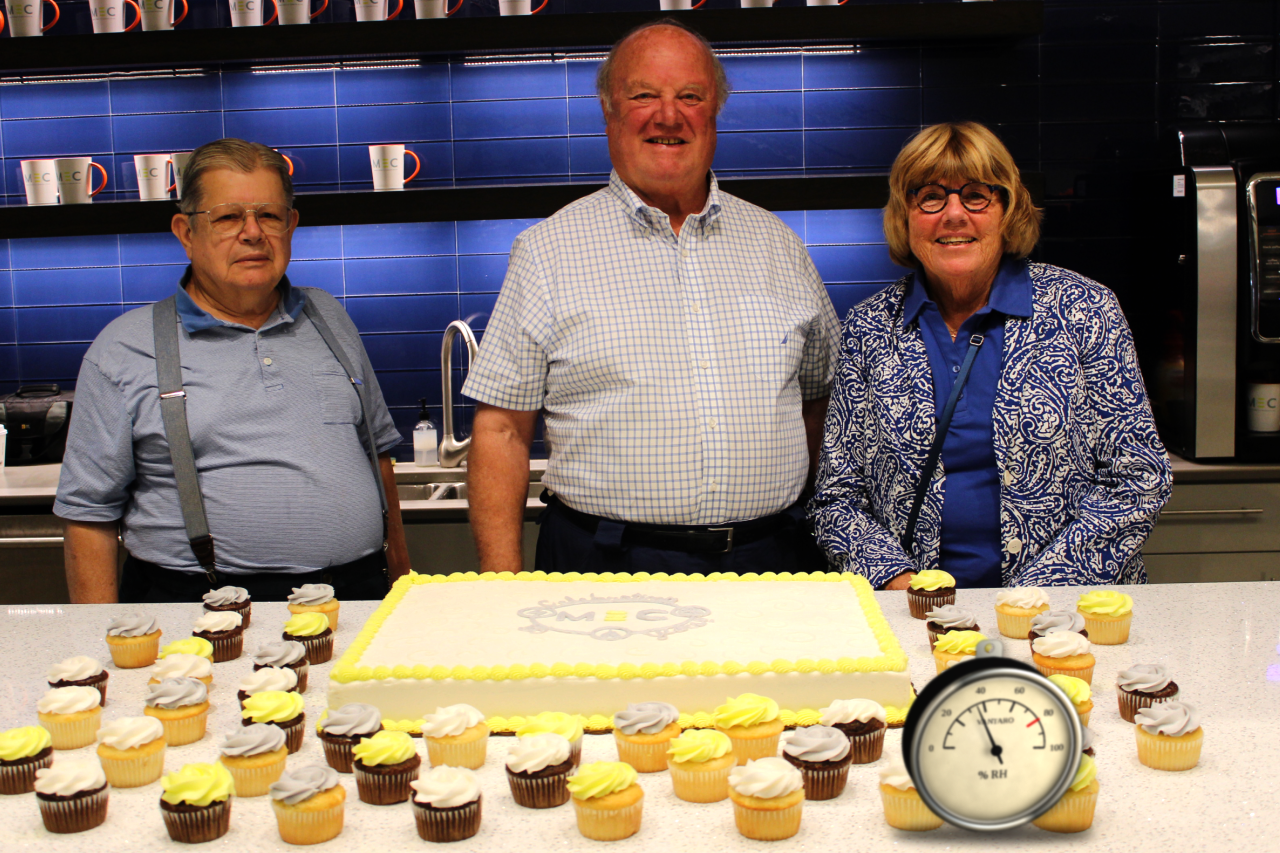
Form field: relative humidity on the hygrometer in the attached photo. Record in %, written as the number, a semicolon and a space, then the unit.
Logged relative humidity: 35; %
